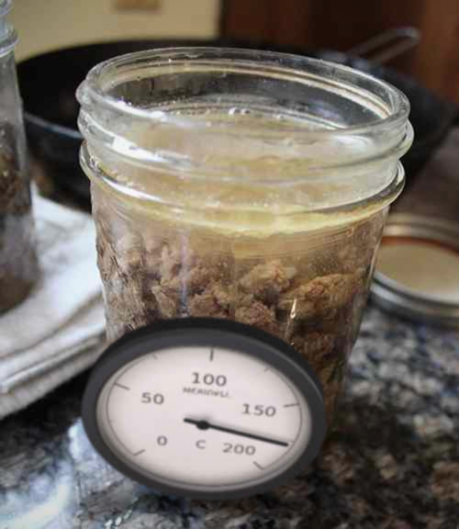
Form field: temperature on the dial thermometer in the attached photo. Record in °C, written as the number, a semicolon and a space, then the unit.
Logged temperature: 175; °C
